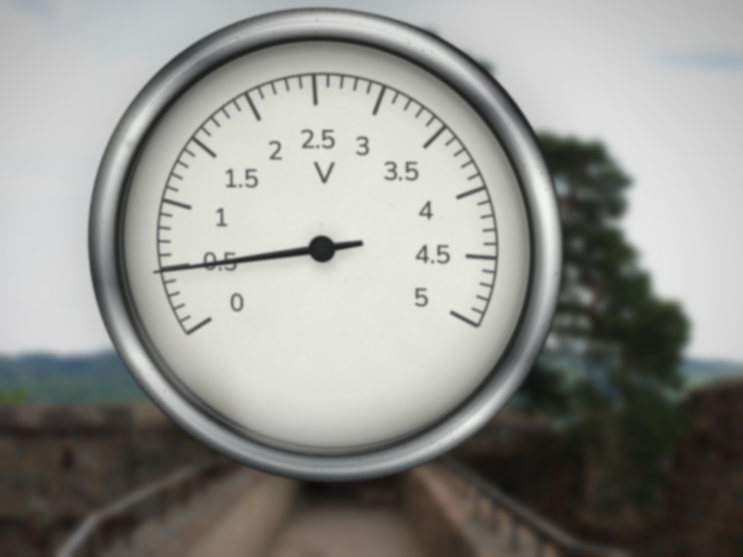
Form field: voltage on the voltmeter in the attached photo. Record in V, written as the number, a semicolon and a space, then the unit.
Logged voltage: 0.5; V
